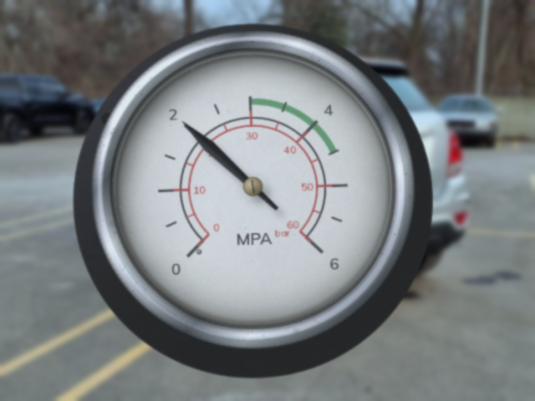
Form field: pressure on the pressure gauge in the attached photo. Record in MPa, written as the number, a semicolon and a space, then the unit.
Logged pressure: 2; MPa
